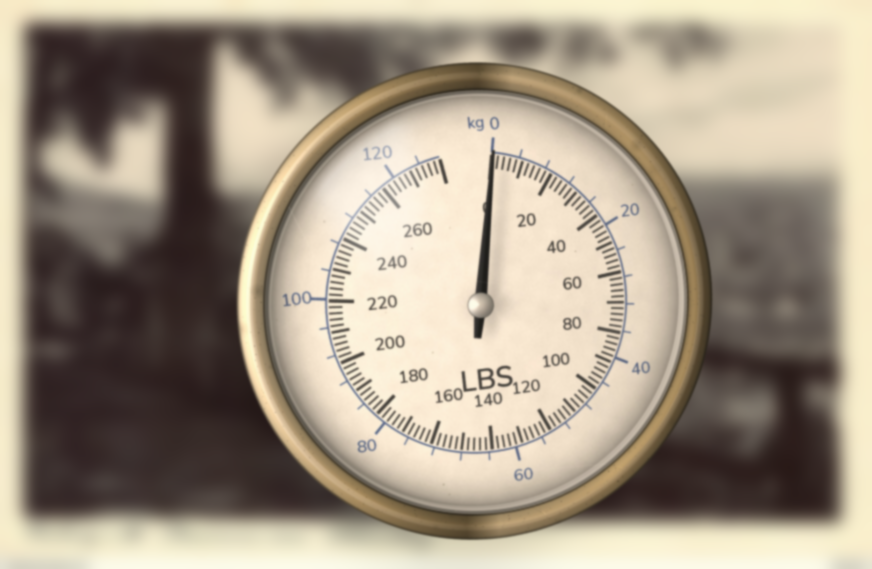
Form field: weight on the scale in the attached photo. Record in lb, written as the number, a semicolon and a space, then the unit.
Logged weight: 0; lb
